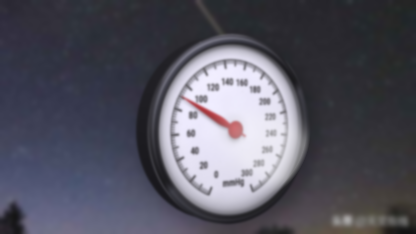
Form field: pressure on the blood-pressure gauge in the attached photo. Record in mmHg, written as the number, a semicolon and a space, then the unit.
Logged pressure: 90; mmHg
